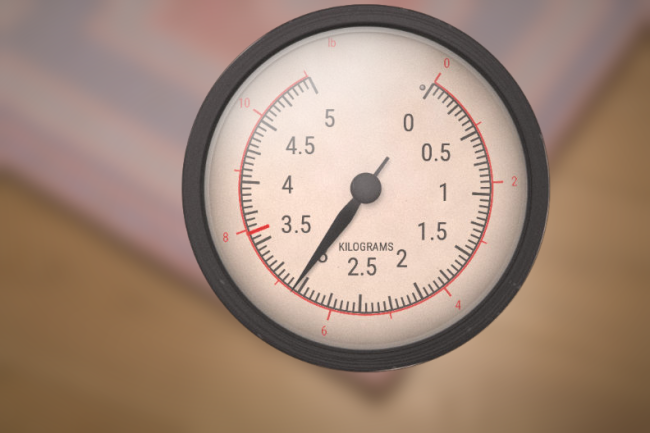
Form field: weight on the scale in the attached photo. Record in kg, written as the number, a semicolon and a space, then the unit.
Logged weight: 3.05; kg
